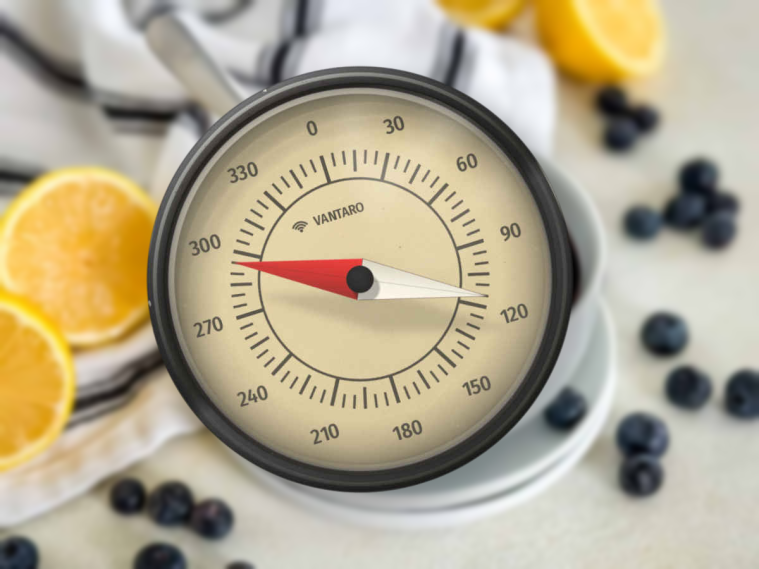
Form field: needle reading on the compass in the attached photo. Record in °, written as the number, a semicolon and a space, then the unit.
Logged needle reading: 295; °
